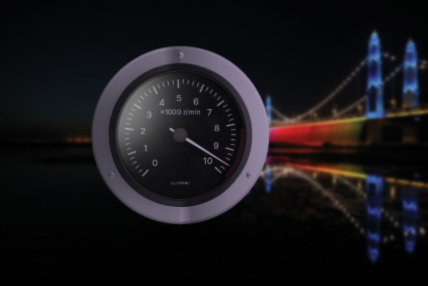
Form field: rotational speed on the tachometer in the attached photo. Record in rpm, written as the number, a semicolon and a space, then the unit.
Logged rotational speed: 9600; rpm
